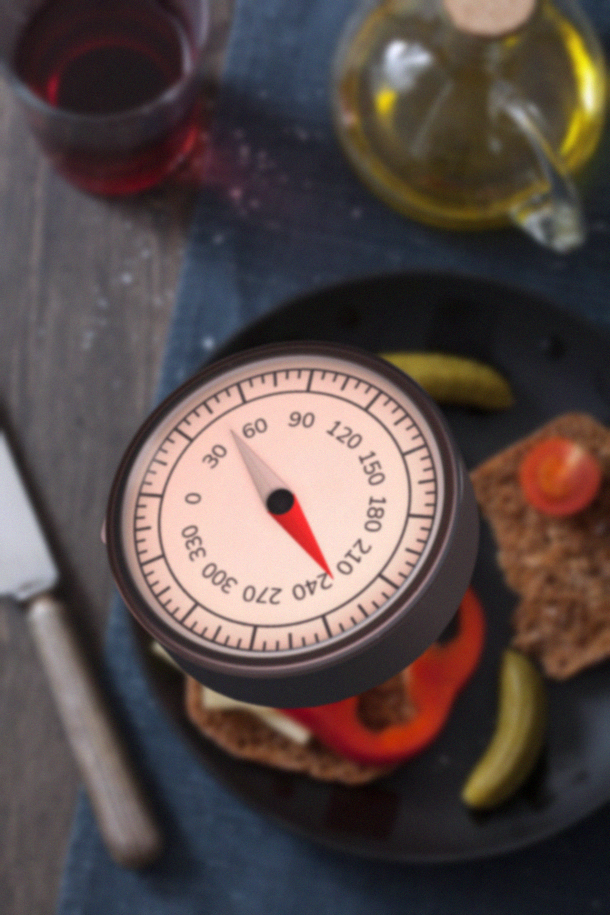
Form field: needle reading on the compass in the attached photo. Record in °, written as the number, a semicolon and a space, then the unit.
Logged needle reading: 227.5; °
